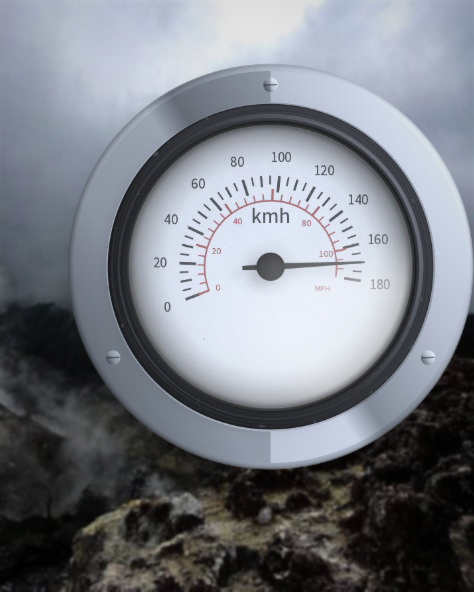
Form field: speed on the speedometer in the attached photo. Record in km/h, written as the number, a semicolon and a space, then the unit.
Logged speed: 170; km/h
